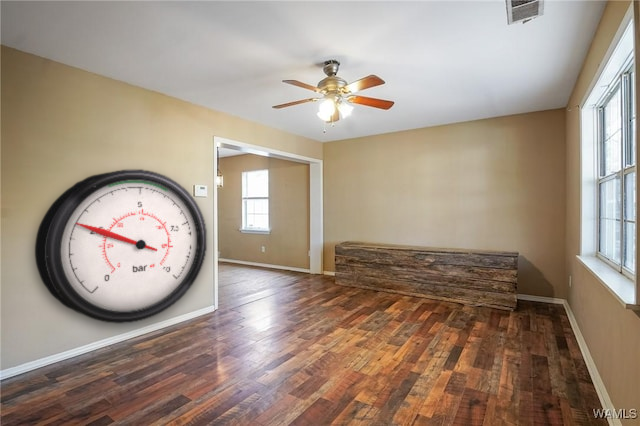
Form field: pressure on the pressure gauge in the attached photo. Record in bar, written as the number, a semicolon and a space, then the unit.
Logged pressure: 2.5; bar
